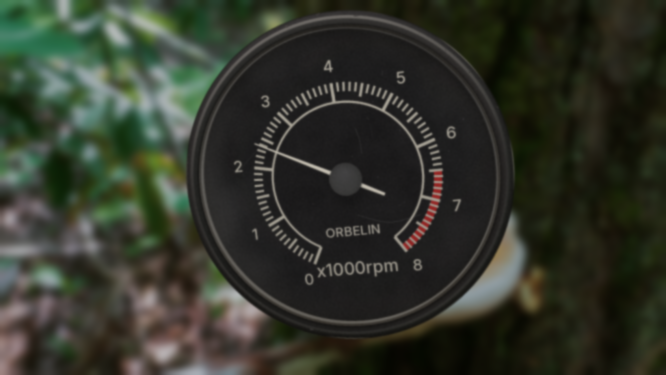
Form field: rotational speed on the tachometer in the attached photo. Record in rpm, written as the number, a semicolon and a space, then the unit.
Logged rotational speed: 2400; rpm
